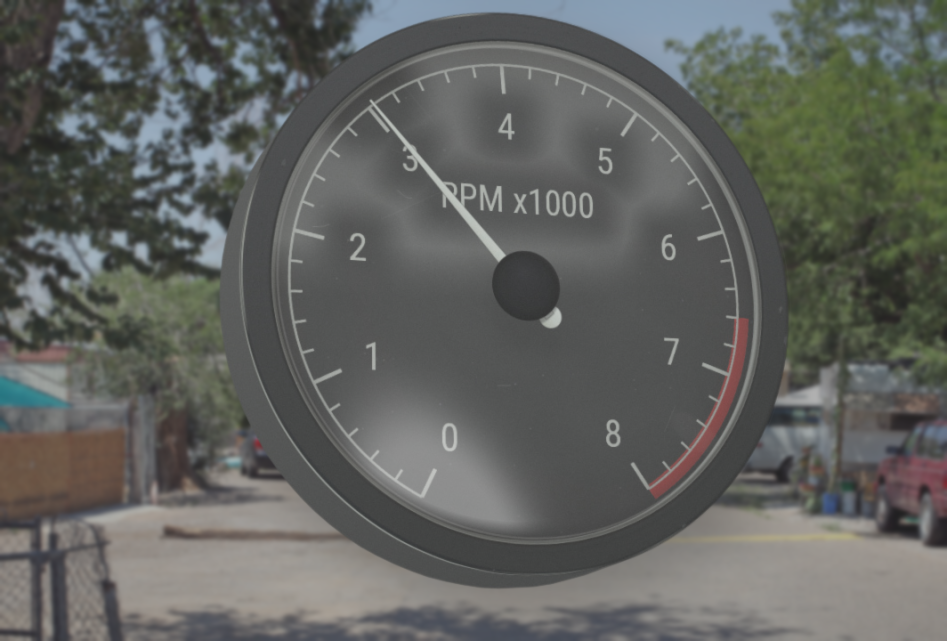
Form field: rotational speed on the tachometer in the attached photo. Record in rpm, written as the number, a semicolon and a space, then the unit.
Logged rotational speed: 3000; rpm
